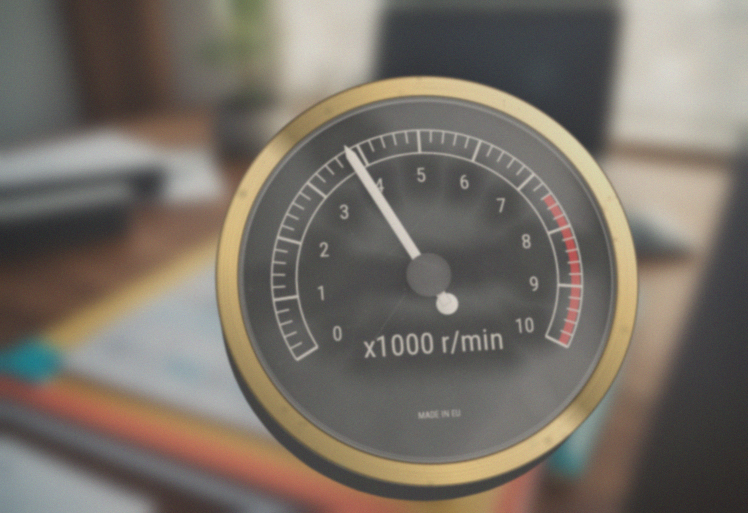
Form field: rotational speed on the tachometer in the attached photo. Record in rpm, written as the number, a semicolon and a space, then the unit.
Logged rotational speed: 3800; rpm
